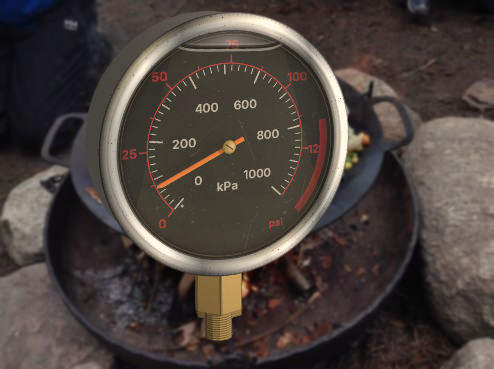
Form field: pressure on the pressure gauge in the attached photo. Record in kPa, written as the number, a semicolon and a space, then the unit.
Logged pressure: 80; kPa
